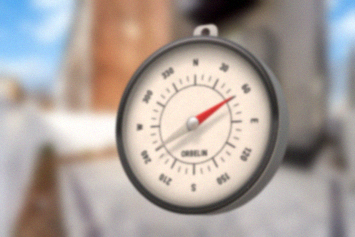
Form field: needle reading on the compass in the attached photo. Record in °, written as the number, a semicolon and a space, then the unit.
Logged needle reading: 60; °
